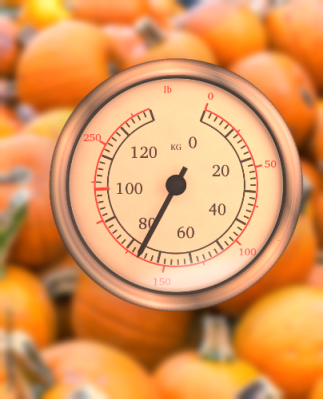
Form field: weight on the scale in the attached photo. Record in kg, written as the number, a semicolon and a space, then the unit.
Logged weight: 76; kg
